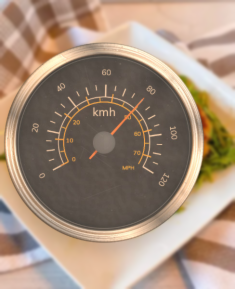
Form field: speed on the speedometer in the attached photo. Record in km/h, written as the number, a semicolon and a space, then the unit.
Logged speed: 80; km/h
